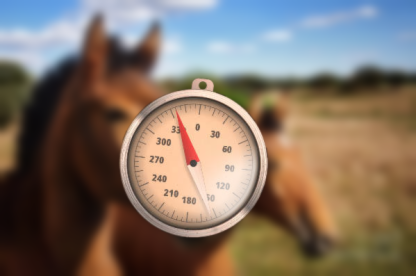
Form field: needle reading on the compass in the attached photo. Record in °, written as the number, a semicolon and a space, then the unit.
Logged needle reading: 335; °
